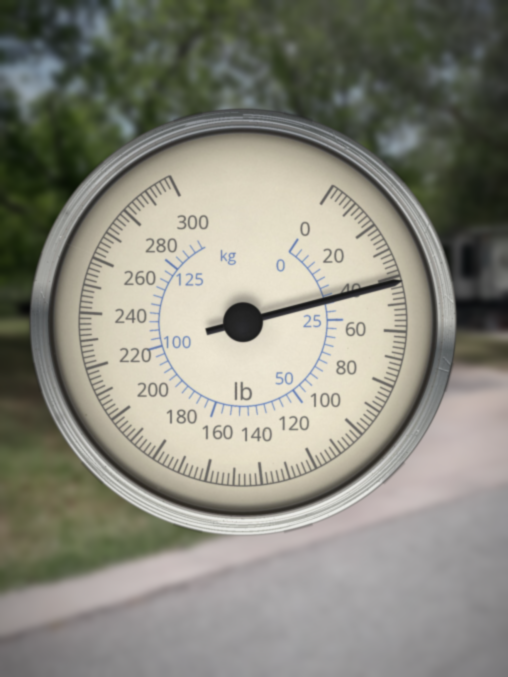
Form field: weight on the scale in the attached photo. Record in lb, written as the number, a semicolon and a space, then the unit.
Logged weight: 42; lb
